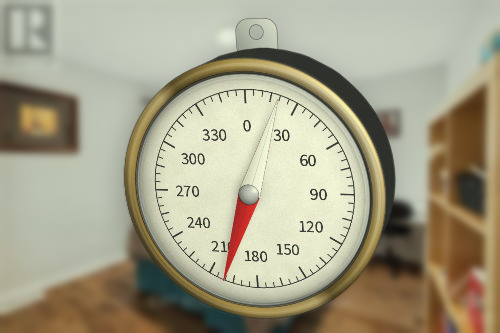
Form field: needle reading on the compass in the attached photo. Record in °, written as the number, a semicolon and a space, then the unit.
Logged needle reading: 200; °
